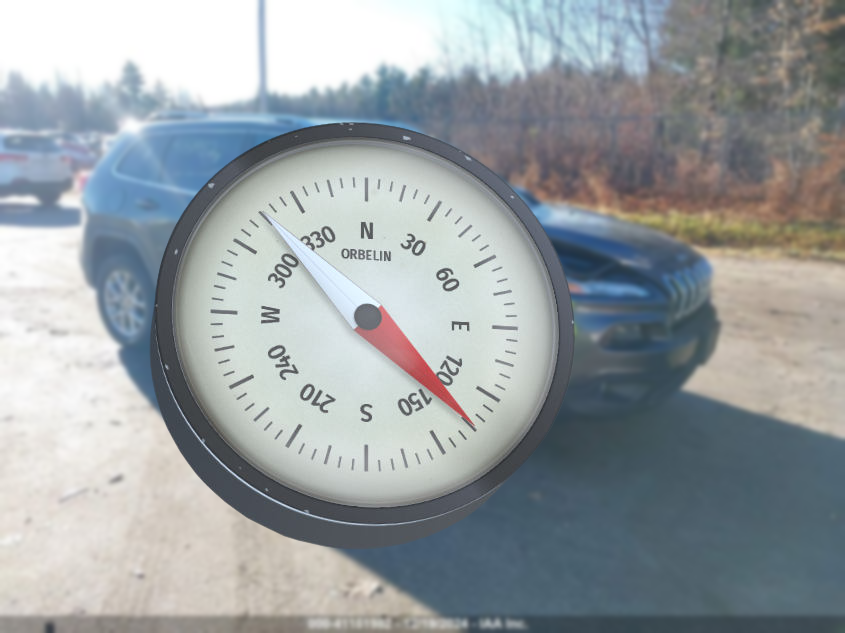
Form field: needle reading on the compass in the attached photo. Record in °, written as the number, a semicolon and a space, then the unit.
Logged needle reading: 135; °
